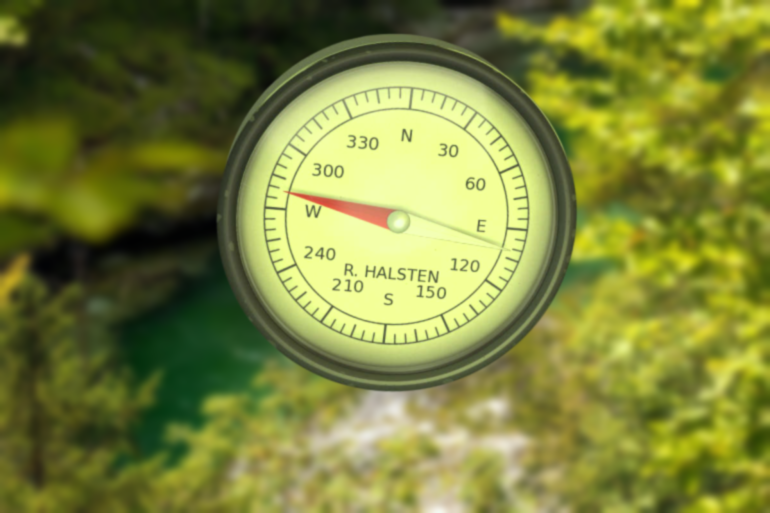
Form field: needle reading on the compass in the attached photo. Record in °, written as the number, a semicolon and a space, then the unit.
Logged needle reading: 280; °
